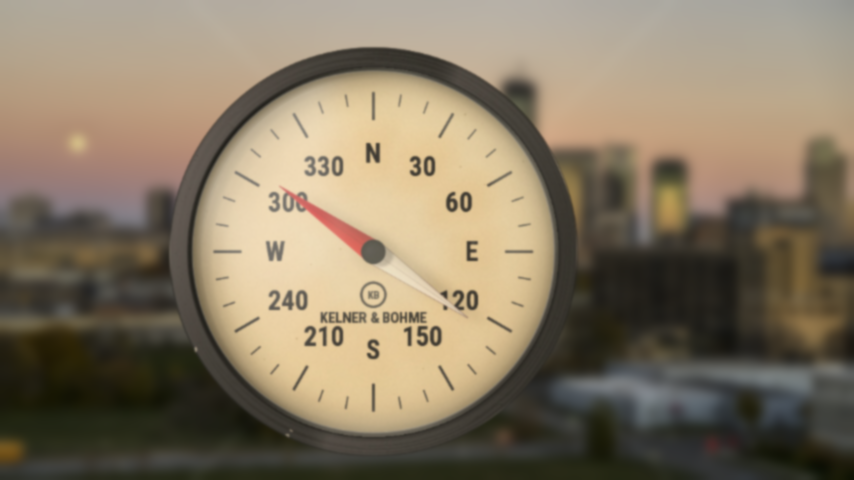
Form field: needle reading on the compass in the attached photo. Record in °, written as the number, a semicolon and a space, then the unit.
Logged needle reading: 305; °
